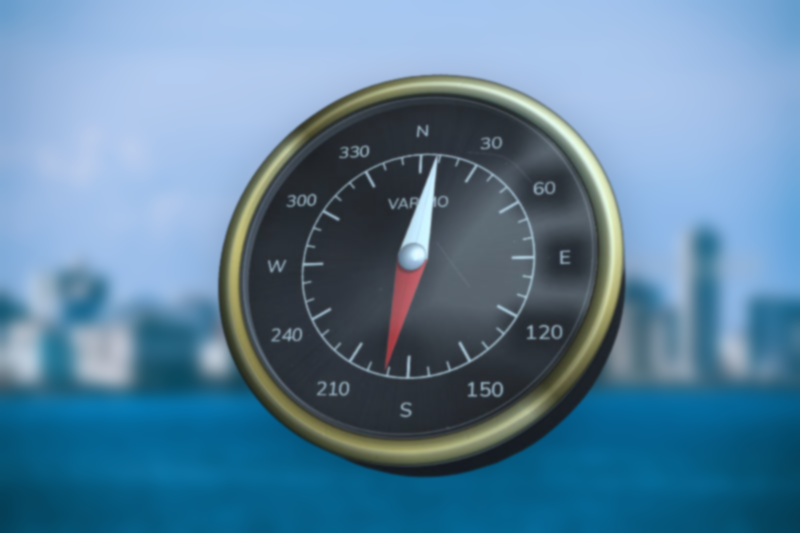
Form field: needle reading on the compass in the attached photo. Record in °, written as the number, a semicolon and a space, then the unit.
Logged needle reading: 190; °
